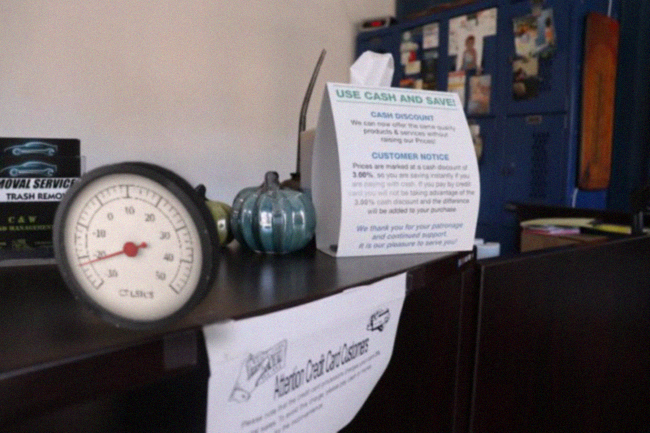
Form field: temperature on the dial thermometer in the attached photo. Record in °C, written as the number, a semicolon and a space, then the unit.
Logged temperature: -22; °C
